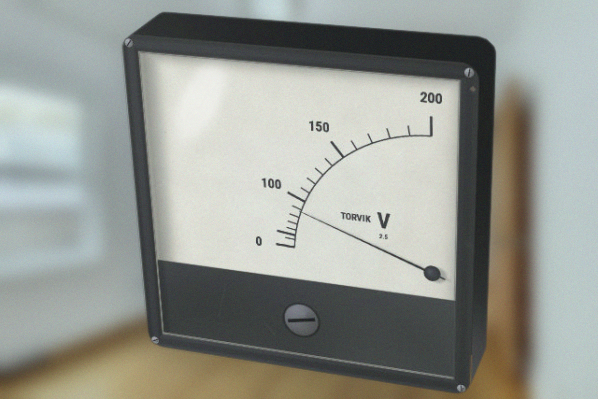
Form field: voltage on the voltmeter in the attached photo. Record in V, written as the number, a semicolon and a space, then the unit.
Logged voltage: 90; V
